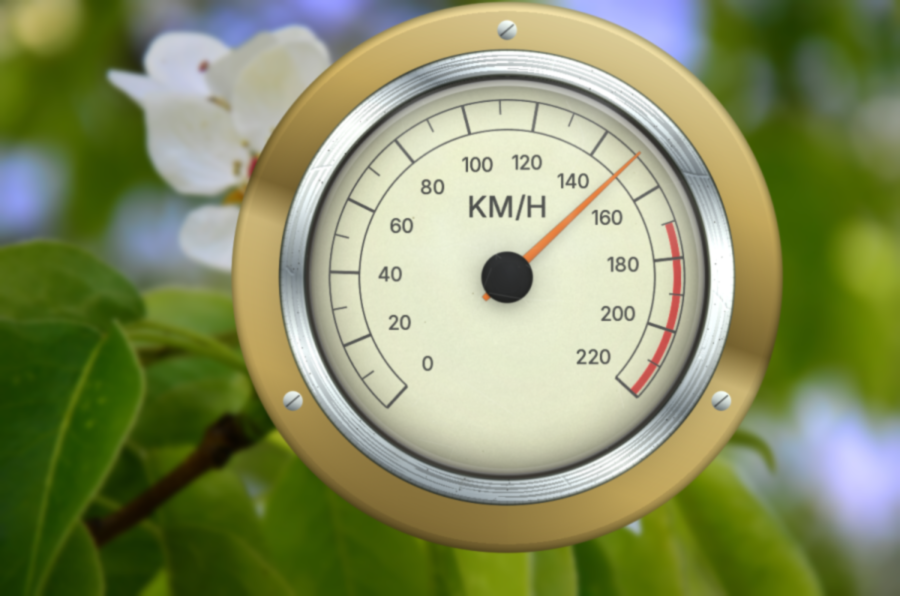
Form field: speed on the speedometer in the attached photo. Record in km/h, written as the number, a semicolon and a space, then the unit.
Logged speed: 150; km/h
